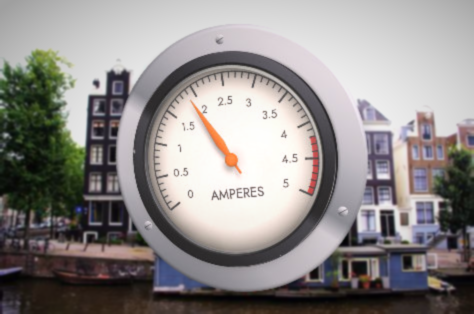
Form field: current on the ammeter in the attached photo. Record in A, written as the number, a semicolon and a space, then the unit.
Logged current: 1.9; A
